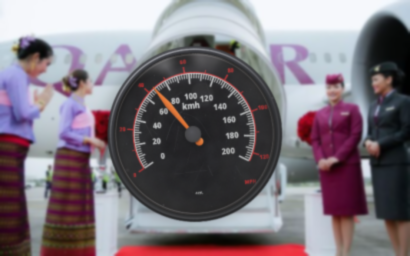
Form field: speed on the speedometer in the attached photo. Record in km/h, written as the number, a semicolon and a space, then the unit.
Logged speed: 70; km/h
